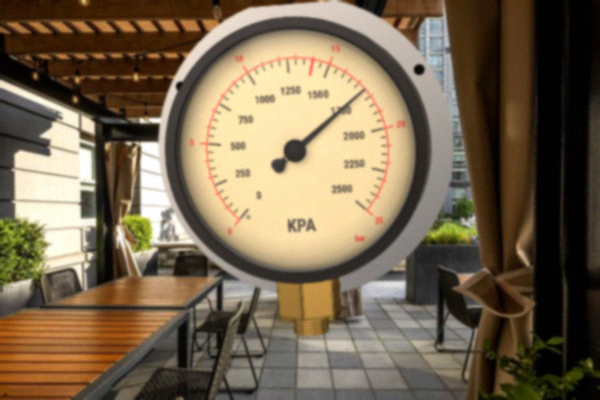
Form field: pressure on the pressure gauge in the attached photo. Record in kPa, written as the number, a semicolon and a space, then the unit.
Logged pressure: 1750; kPa
